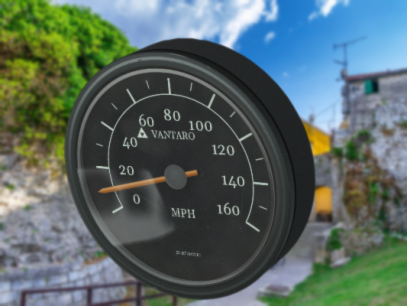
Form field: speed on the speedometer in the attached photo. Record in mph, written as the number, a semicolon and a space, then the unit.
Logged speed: 10; mph
